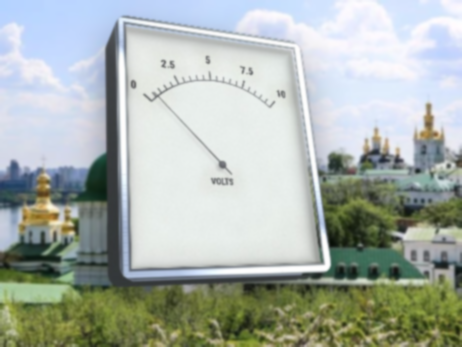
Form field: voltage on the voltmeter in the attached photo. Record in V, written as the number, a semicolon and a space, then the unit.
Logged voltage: 0.5; V
